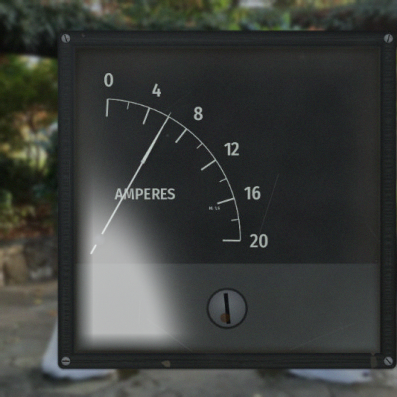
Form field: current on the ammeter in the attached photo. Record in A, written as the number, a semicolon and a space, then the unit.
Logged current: 6; A
